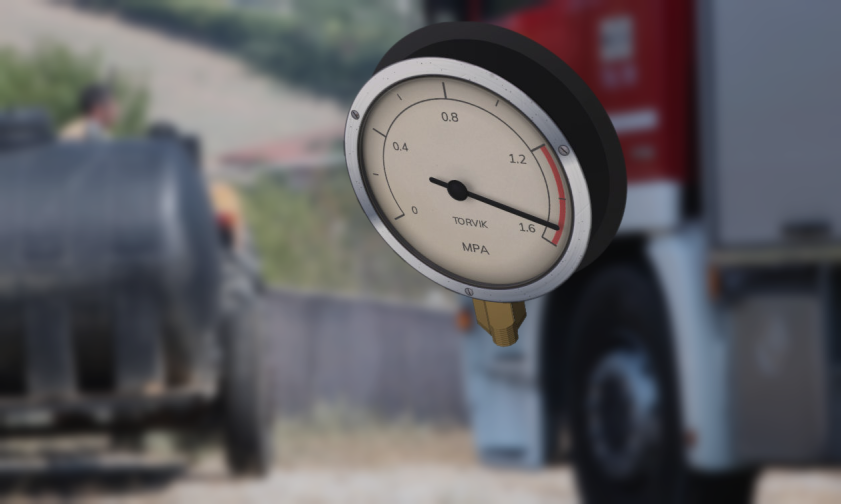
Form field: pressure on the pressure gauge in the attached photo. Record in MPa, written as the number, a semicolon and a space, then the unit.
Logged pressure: 1.5; MPa
